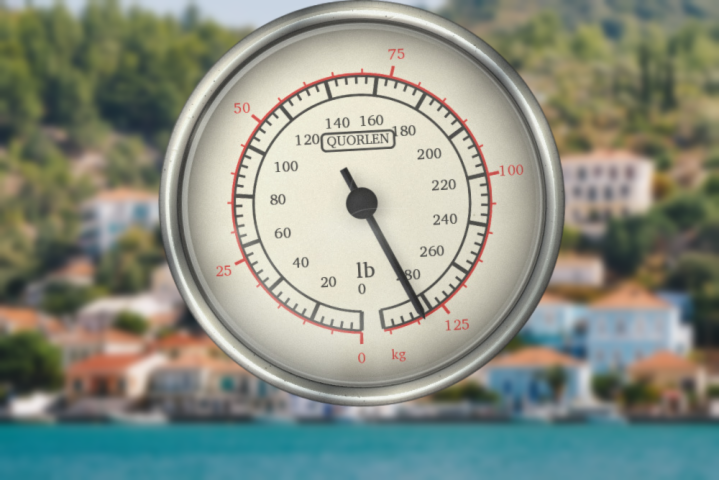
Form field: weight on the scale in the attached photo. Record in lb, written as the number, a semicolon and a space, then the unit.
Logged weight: 284; lb
